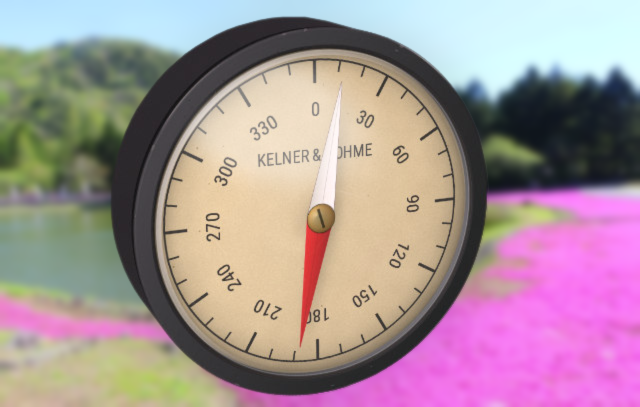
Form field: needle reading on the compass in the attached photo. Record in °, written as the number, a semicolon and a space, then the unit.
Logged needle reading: 190; °
